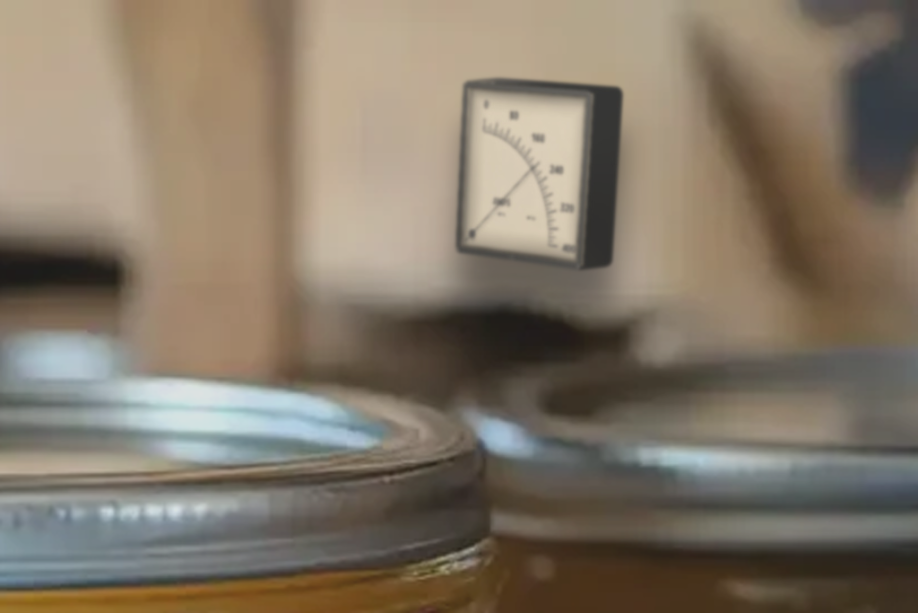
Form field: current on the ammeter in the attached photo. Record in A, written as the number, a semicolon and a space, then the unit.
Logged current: 200; A
